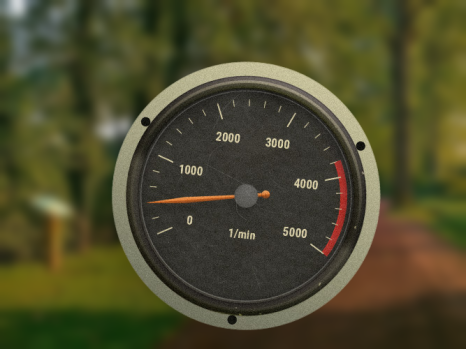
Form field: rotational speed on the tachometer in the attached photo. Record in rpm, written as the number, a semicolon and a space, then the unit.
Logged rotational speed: 400; rpm
